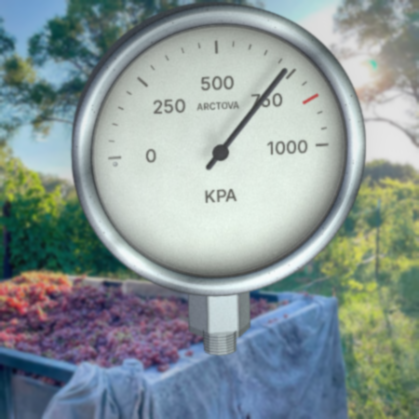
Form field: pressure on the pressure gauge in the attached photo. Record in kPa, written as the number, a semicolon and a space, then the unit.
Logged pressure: 725; kPa
